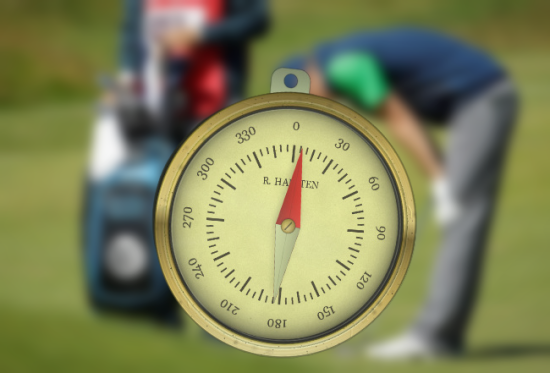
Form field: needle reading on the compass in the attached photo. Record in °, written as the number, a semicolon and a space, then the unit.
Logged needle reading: 5; °
